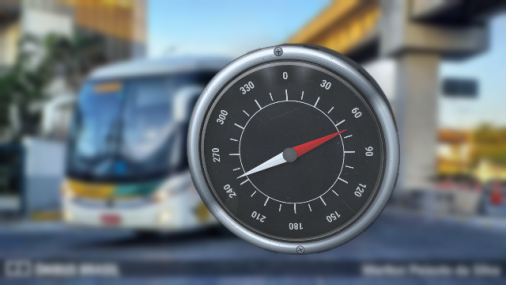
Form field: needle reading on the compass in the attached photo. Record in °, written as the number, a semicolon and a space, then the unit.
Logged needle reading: 67.5; °
